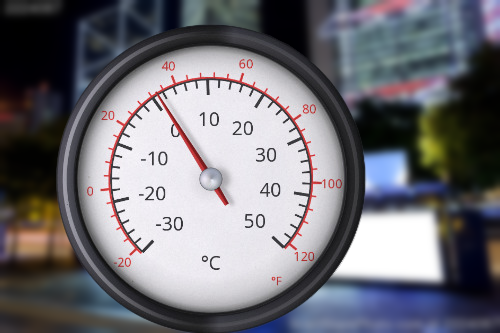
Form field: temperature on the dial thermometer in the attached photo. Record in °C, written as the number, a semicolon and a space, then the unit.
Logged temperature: 1; °C
